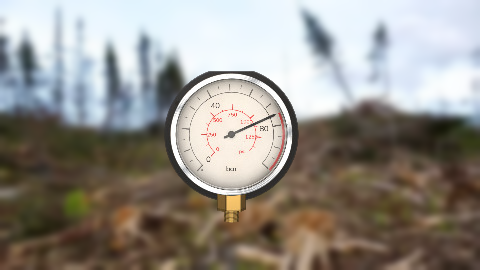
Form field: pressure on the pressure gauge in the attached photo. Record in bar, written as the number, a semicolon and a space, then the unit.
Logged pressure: 75; bar
